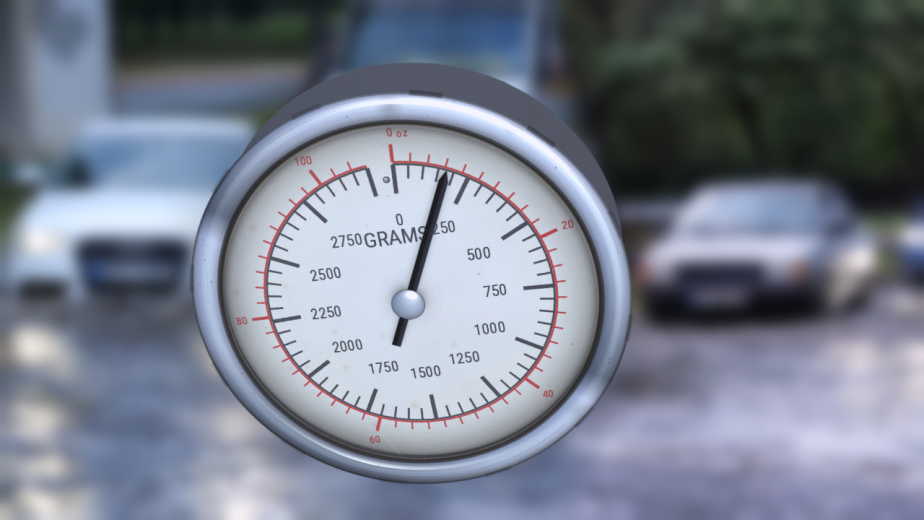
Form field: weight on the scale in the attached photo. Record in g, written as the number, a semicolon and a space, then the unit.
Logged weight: 175; g
